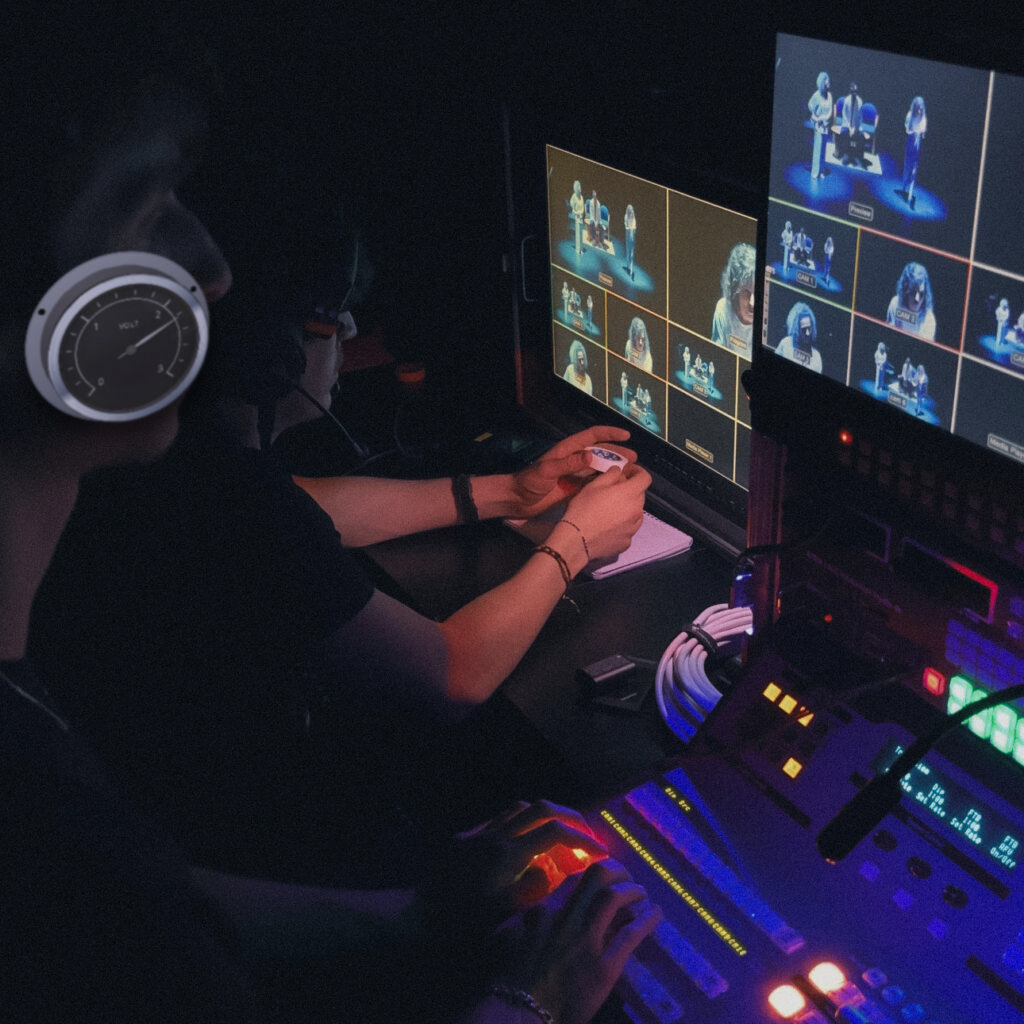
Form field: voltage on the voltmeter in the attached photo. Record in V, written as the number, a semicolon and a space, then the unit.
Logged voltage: 2.2; V
